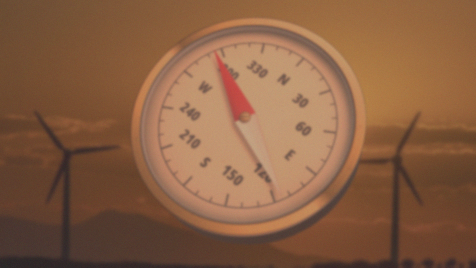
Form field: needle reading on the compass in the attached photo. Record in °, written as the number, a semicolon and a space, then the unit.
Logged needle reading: 295; °
